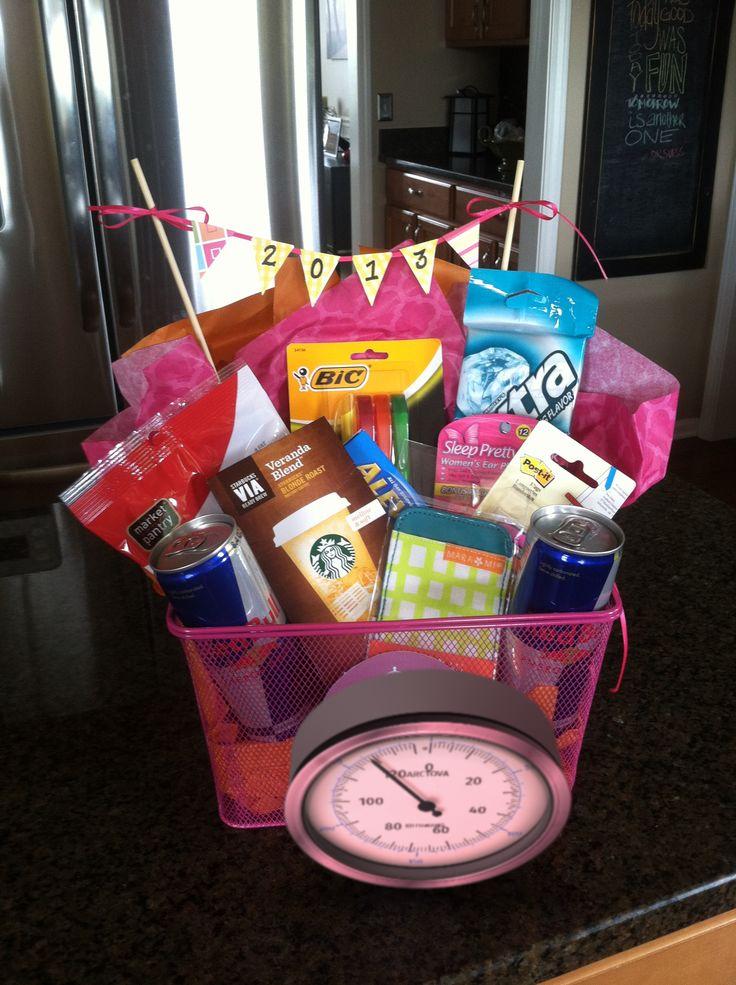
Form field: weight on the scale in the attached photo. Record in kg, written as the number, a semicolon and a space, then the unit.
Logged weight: 120; kg
